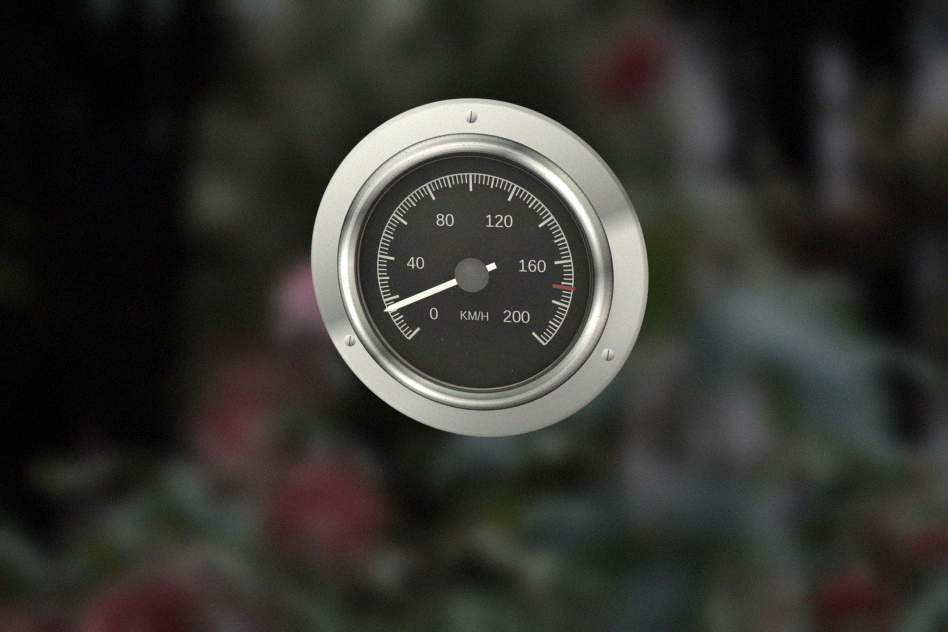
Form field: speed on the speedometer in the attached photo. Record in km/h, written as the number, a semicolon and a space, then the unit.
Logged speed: 16; km/h
